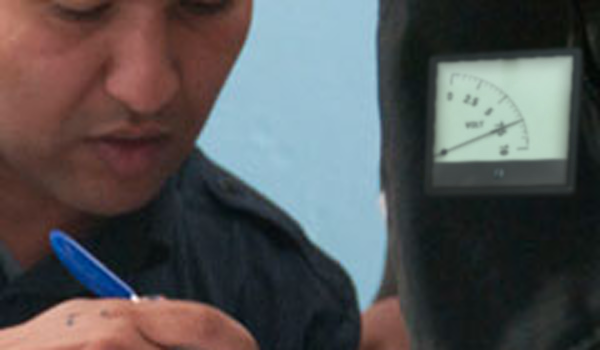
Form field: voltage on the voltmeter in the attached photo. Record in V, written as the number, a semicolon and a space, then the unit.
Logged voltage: 7.5; V
